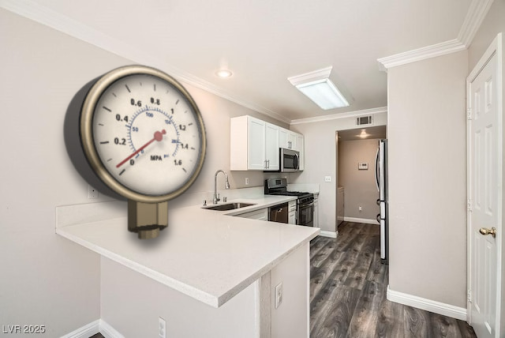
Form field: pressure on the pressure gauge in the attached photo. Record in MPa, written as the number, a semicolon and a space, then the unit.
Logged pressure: 0.05; MPa
